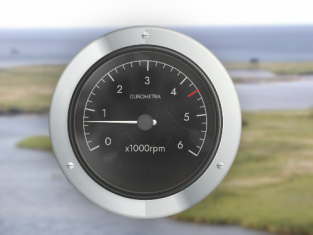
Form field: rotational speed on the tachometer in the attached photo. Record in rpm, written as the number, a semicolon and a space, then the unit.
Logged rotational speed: 700; rpm
